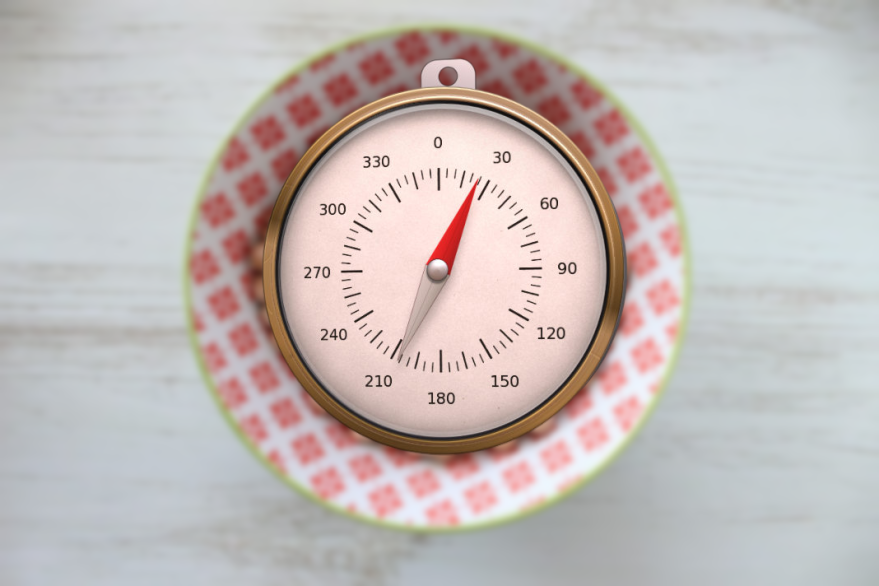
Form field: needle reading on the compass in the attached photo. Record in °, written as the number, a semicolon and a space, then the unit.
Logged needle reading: 25; °
